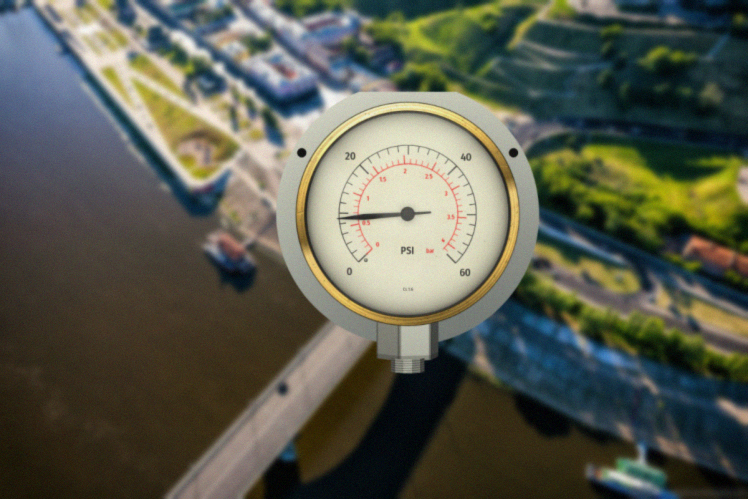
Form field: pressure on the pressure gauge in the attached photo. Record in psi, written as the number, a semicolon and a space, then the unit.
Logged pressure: 9; psi
